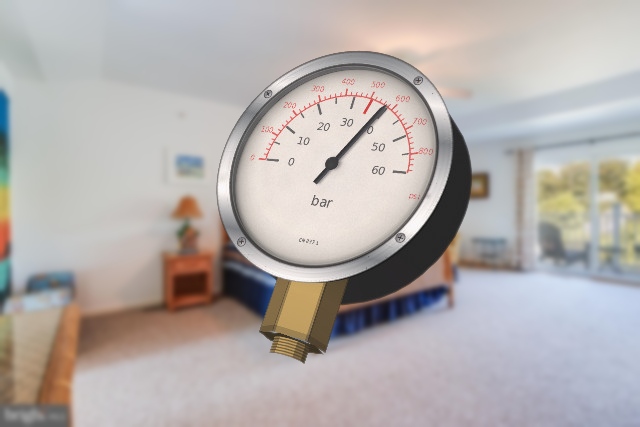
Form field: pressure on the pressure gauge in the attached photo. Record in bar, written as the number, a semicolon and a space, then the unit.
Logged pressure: 40; bar
